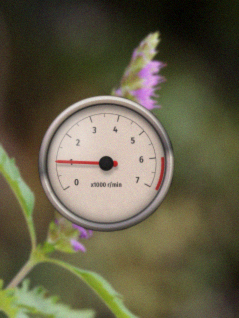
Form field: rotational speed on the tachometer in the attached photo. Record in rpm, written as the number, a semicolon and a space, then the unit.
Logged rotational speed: 1000; rpm
